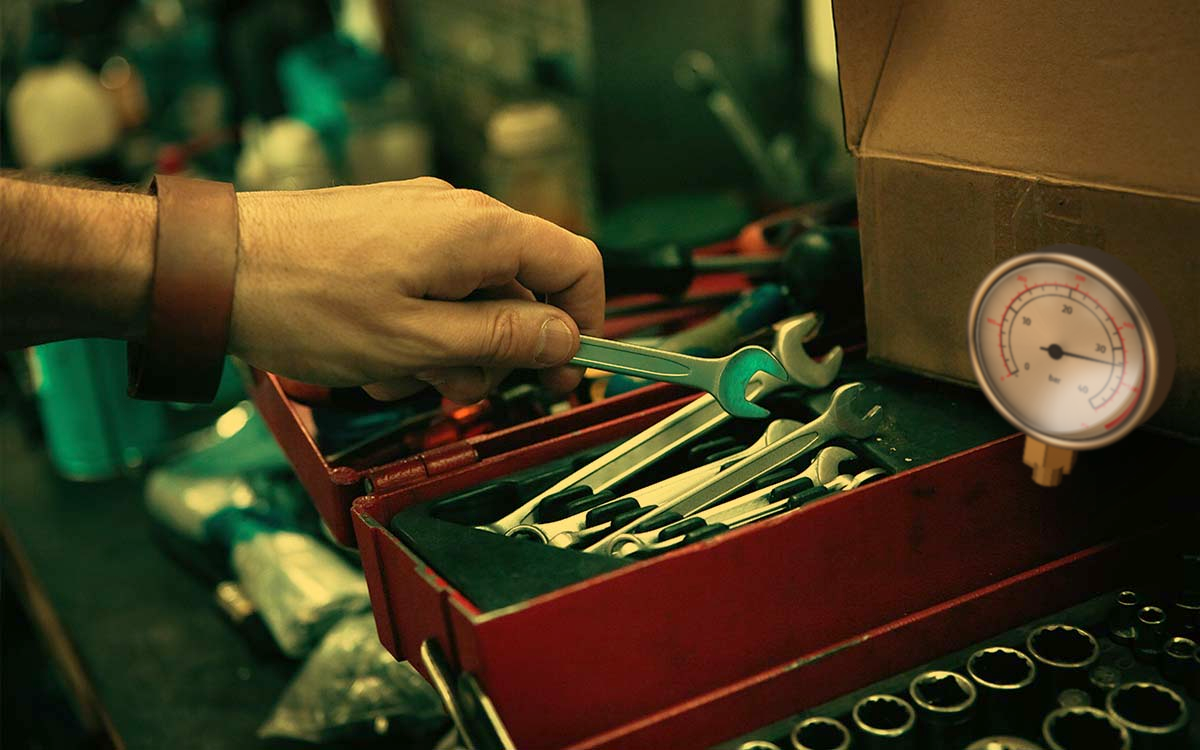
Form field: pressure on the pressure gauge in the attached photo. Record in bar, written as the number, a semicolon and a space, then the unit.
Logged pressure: 32; bar
